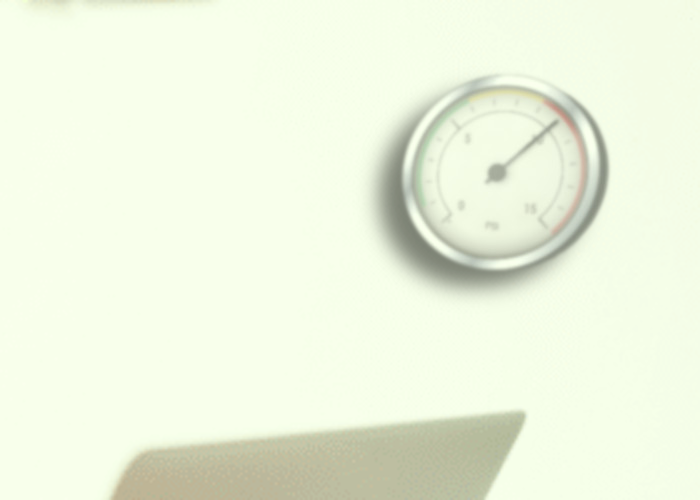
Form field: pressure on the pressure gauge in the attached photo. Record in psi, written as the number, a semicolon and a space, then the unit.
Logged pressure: 10; psi
